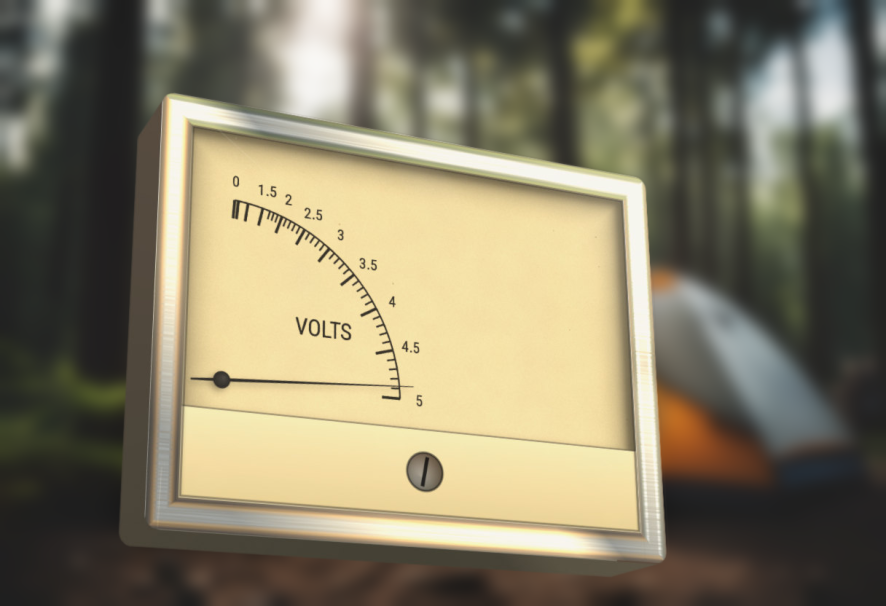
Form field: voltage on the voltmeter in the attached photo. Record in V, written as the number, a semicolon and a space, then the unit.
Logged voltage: 4.9; V
